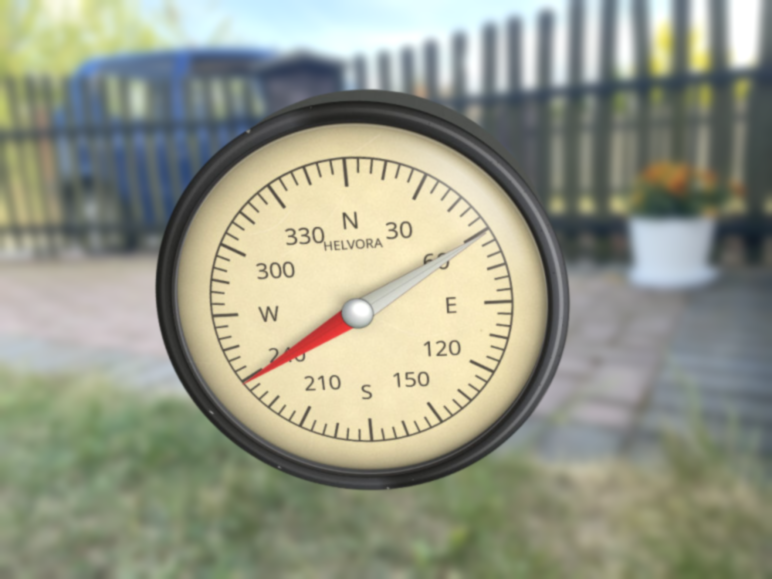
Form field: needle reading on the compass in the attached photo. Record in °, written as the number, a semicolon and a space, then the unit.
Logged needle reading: 240; °
